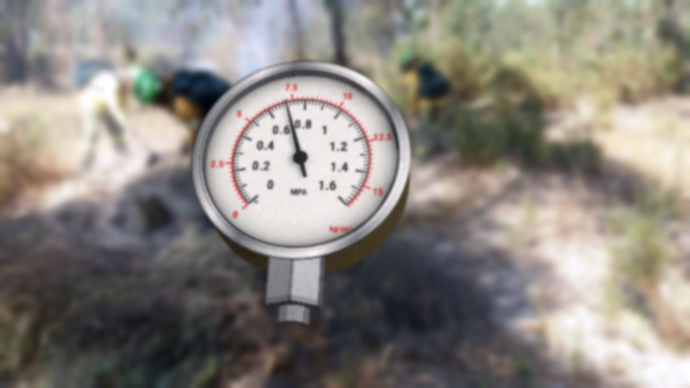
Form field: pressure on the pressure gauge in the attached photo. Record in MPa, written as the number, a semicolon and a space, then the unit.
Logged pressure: 0.7; MPa
